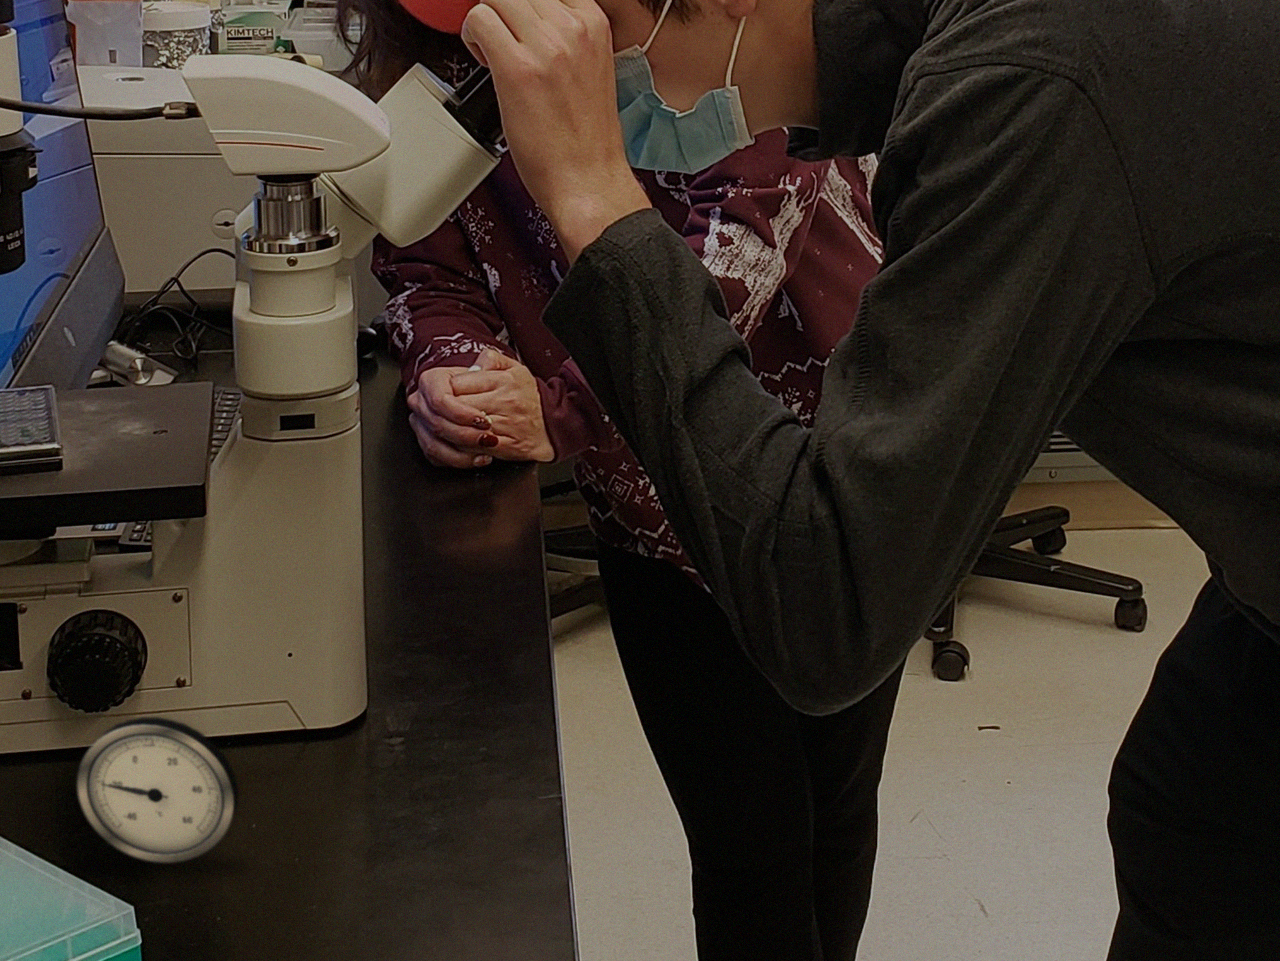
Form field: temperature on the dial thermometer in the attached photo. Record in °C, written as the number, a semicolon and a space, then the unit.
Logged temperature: -20; °C
